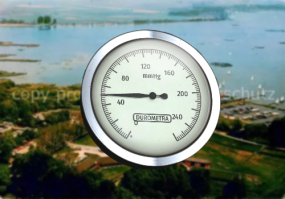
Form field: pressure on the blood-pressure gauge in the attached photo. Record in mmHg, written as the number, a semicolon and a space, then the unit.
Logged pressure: 50; mmHg
